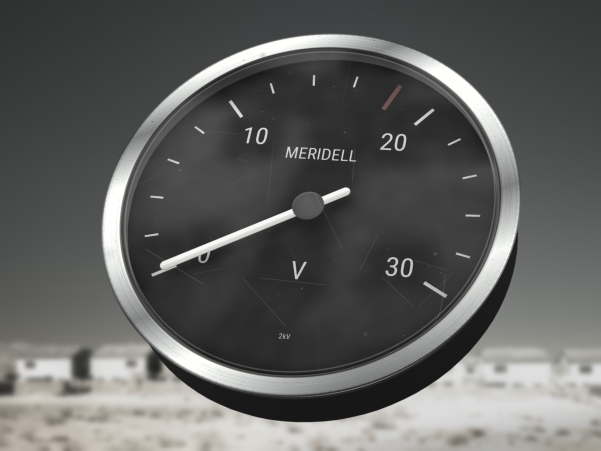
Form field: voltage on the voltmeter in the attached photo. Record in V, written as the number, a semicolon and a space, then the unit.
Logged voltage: 0; V
